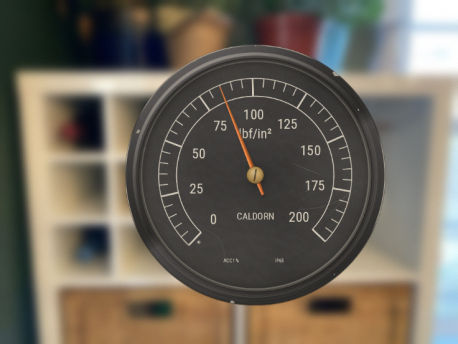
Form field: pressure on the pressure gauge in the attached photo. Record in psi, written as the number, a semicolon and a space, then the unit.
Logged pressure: 85; psi
